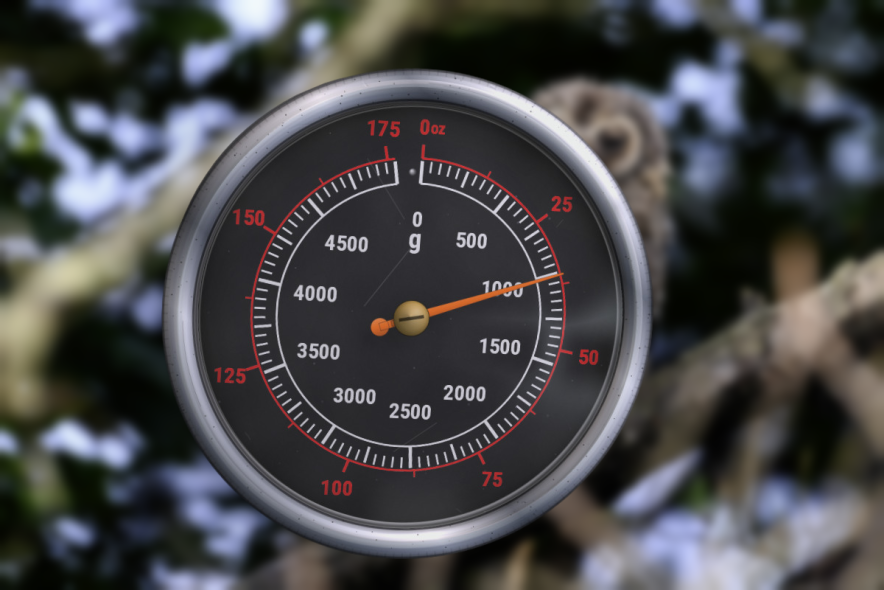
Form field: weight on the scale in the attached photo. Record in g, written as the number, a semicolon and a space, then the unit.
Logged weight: 1000; g
